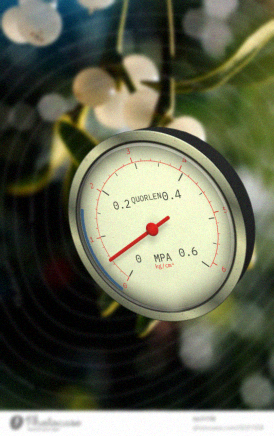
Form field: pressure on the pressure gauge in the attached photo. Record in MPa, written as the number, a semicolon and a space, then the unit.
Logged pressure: 0.05; MPa
